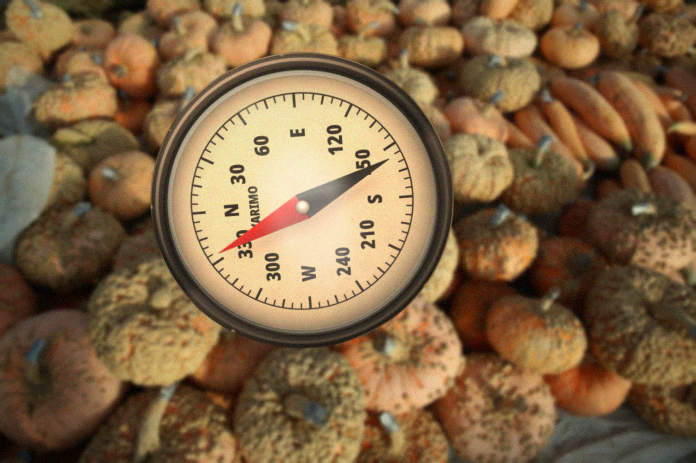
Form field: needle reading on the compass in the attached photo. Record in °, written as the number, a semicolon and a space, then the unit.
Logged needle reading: 335; °
